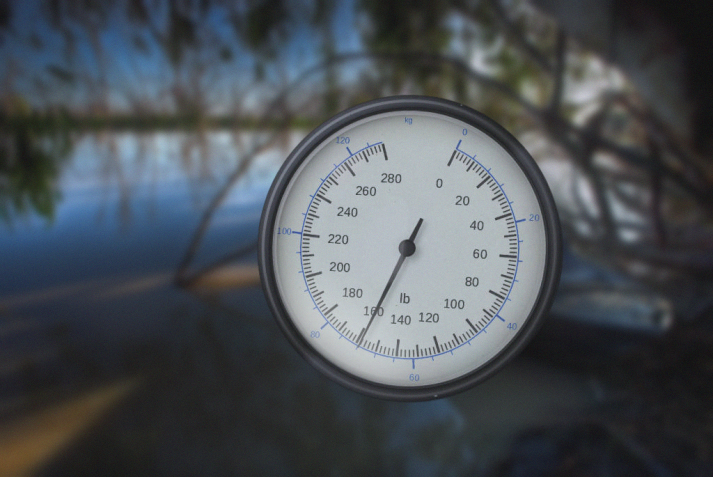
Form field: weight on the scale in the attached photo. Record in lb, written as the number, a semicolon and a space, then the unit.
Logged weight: 158; lb
